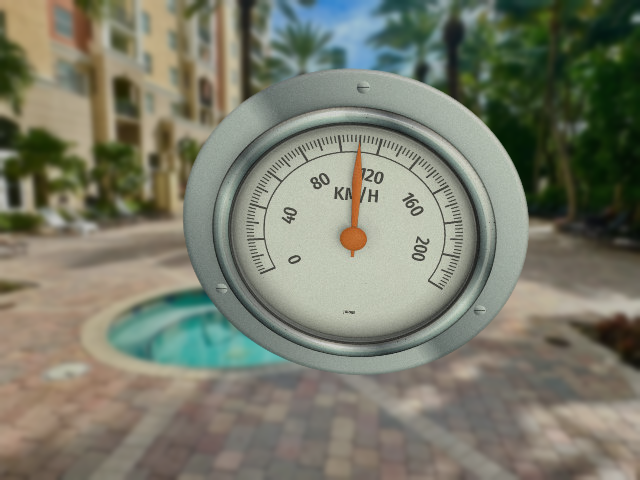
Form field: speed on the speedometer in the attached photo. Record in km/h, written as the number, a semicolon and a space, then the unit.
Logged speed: 110; km/h
